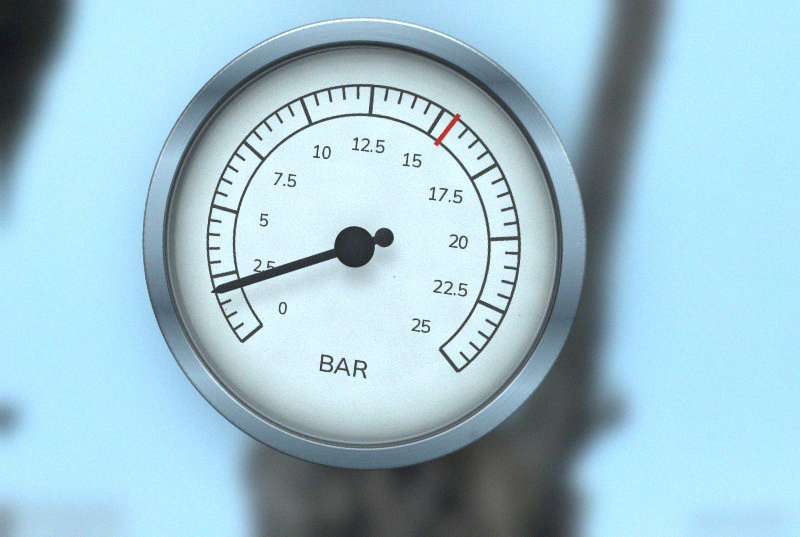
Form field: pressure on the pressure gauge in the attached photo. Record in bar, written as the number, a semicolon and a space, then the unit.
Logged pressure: 2; bar
